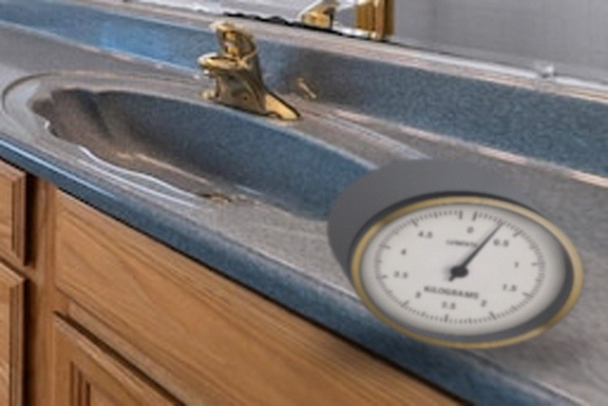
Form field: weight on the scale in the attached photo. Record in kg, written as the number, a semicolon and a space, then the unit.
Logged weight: 0.25; kg
